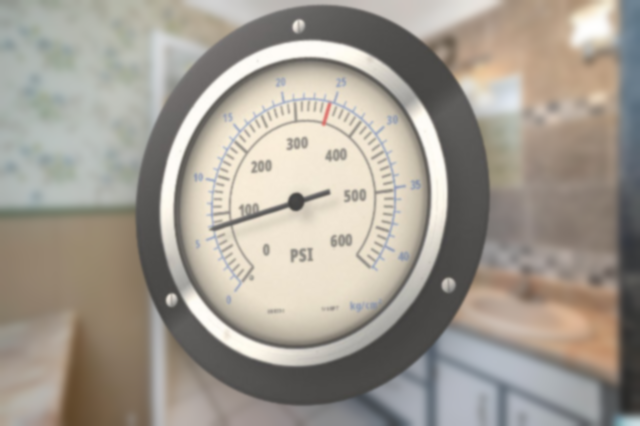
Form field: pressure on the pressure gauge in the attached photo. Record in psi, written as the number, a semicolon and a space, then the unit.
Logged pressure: 80; psi
